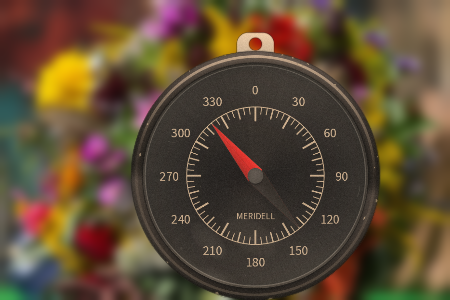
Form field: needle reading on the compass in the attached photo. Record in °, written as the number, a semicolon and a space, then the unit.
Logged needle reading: 320; °
